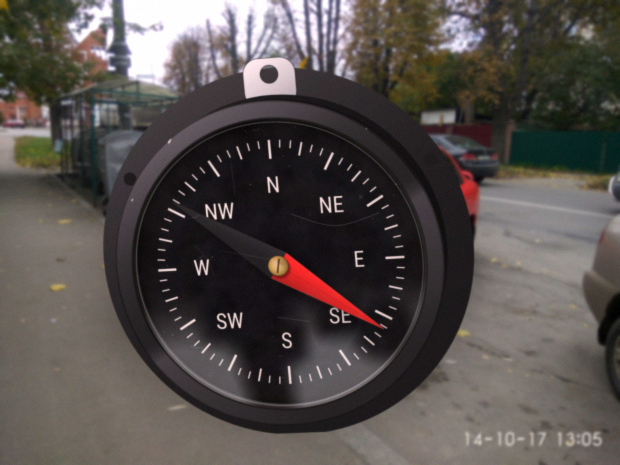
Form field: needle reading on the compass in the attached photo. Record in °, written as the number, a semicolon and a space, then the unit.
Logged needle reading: 125; °
